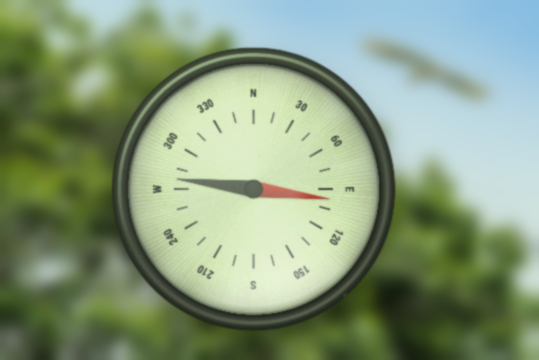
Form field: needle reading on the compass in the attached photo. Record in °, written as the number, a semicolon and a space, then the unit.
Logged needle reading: 97.5; °
